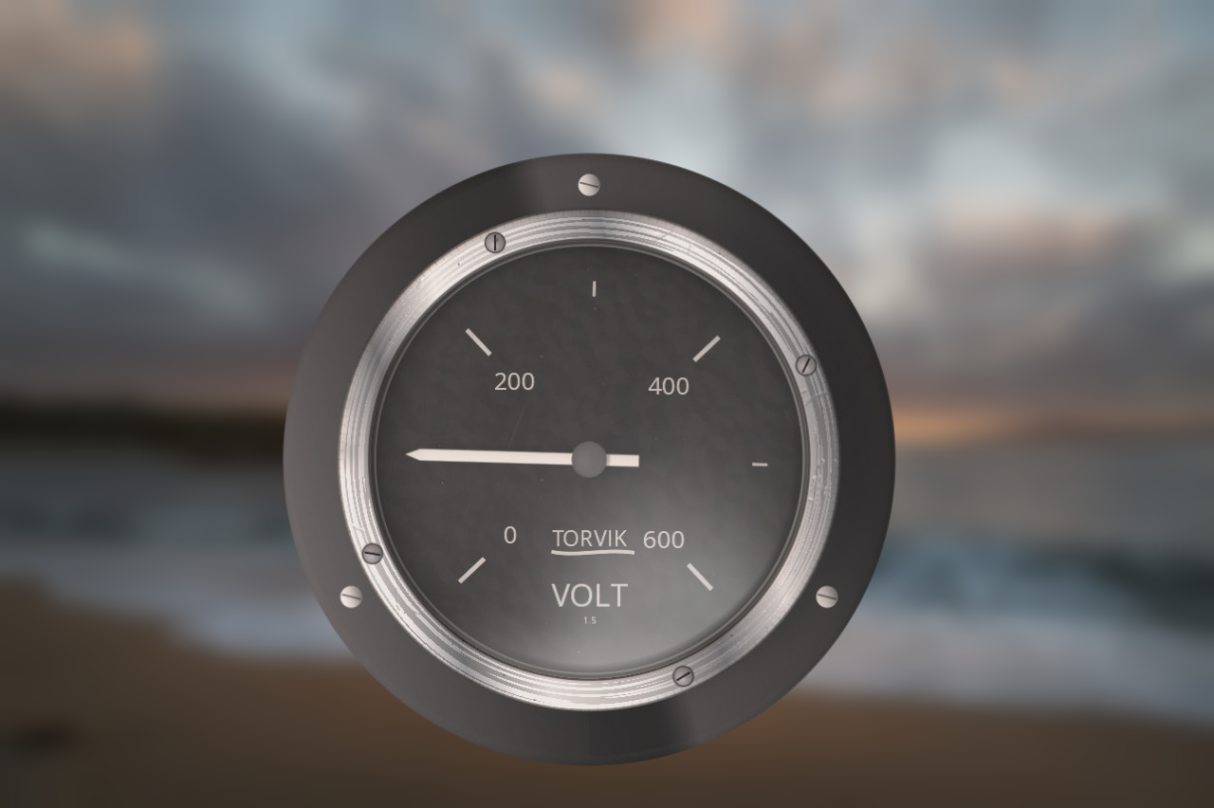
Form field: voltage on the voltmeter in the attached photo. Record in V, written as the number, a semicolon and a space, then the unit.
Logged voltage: 100; V
